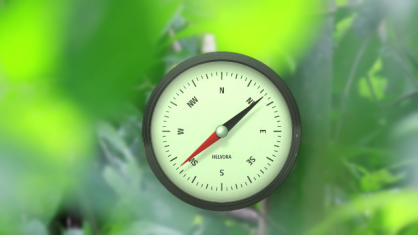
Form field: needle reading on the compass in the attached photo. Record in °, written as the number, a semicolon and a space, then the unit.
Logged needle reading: 230; °
